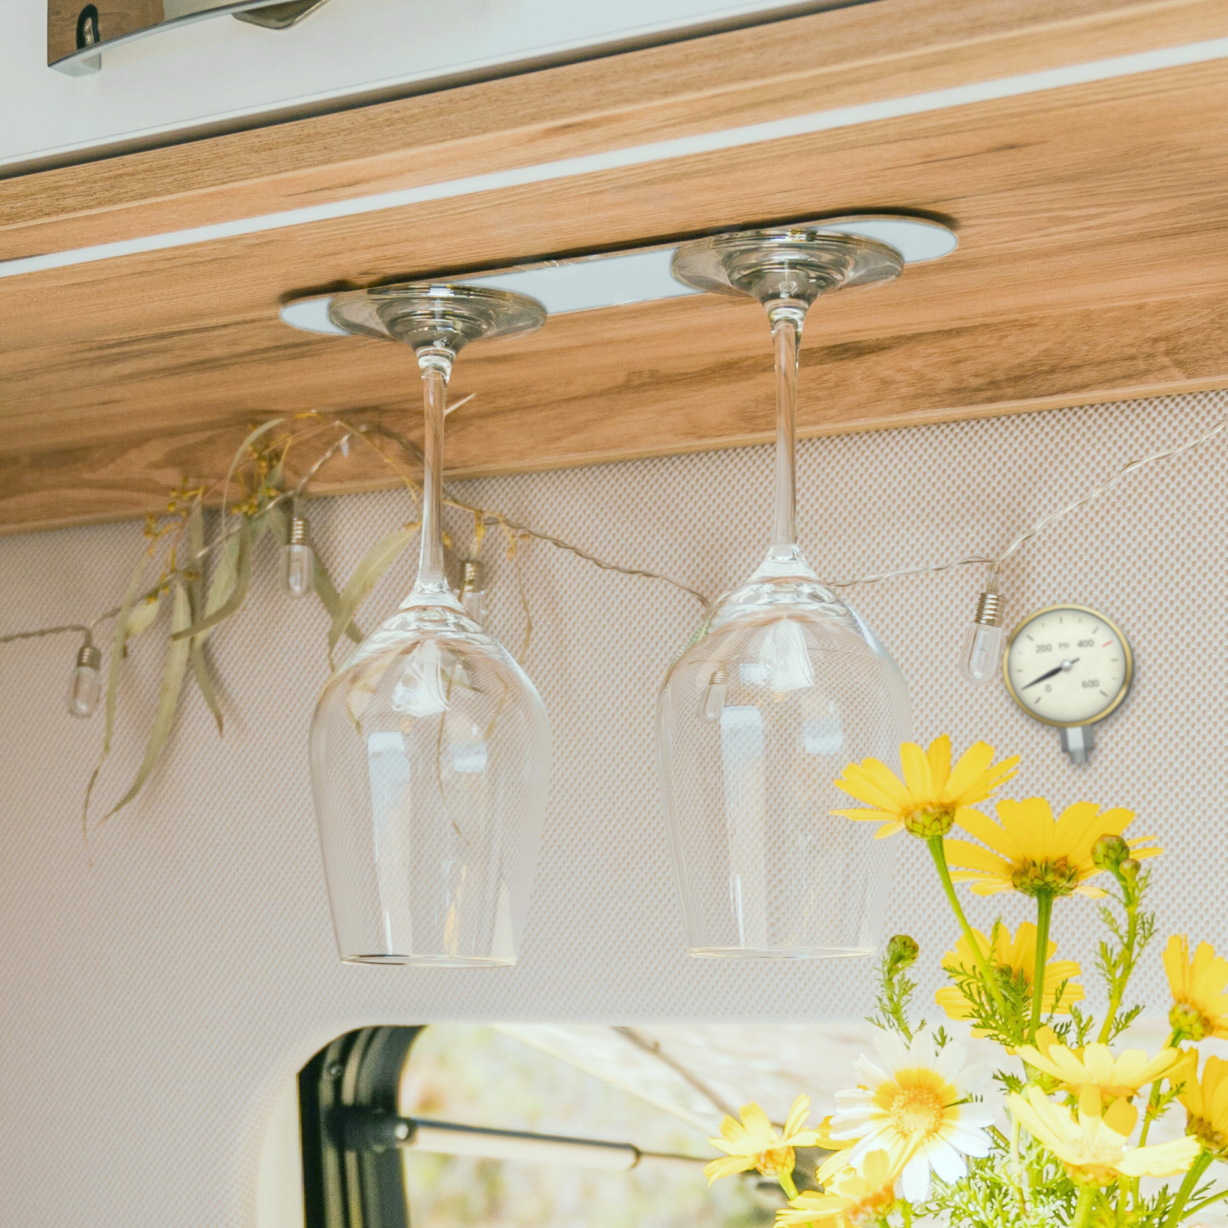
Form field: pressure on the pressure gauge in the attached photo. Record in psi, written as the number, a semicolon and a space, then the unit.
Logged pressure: 50; psi
